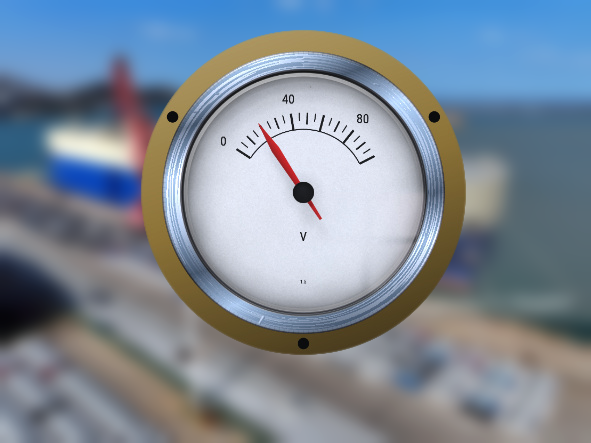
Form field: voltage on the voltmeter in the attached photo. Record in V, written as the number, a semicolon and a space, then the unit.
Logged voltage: 20; V
